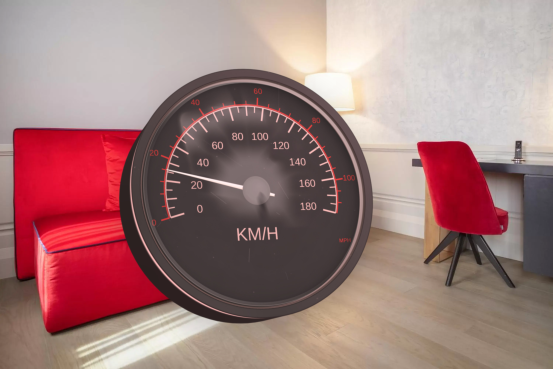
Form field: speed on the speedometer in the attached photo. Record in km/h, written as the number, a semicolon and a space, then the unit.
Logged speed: 25; km/h
